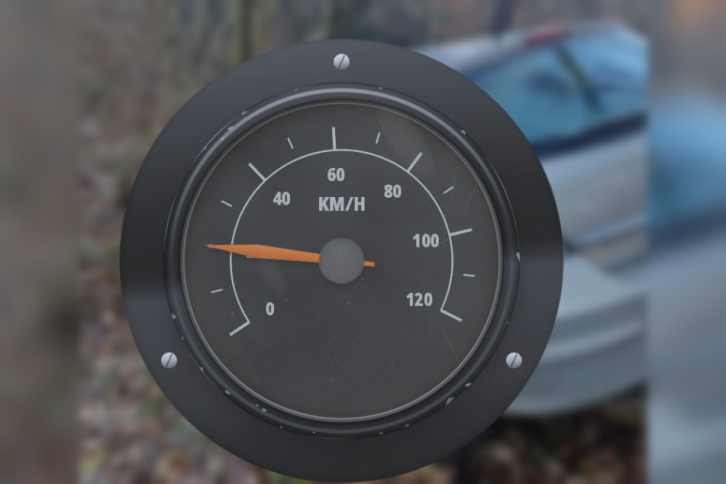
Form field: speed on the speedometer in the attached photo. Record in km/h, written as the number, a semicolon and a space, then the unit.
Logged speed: 20; km/h
